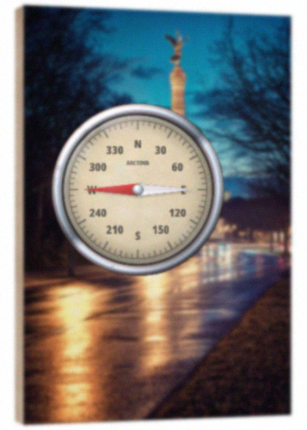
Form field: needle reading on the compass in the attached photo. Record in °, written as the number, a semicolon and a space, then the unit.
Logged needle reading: 270; °
